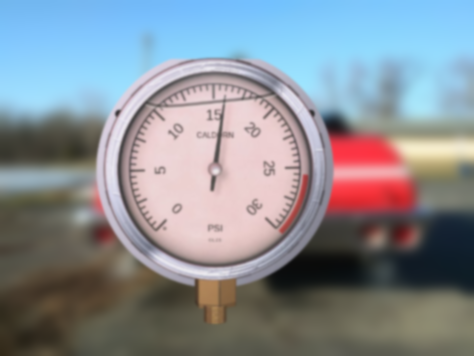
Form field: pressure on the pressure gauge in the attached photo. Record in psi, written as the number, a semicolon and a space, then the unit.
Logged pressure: 16; psi
